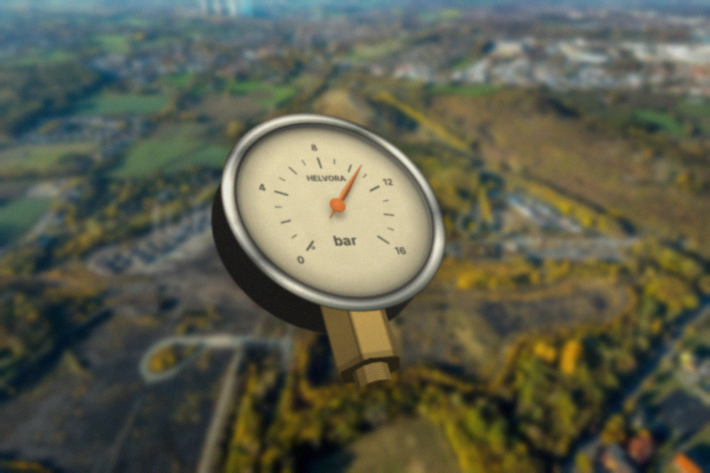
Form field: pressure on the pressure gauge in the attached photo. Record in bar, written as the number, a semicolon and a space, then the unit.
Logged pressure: 10.5; bar
